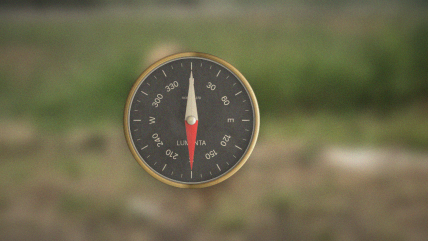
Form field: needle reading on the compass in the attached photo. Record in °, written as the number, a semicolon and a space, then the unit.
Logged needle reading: 180; °
